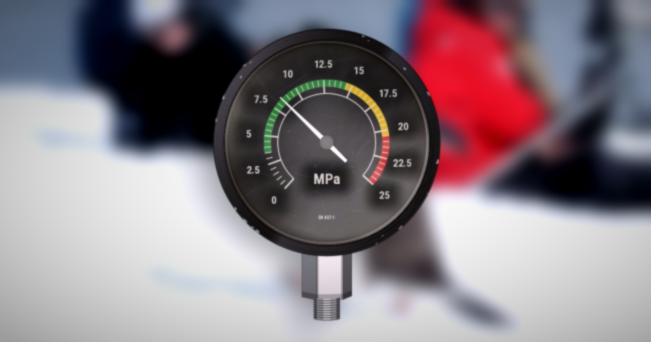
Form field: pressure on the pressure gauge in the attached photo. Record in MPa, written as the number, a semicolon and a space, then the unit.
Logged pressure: 8.5; MPa
